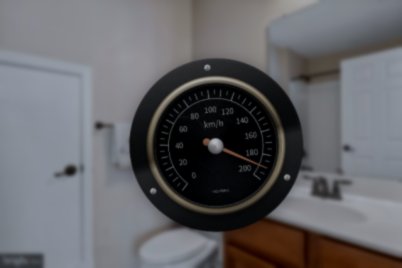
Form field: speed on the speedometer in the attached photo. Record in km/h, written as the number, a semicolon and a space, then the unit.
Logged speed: 190; km/h
